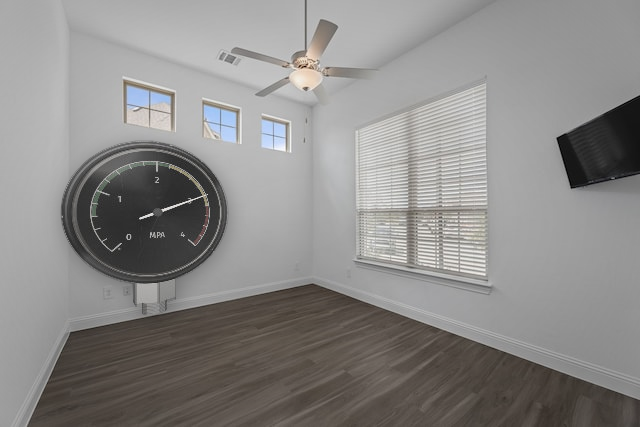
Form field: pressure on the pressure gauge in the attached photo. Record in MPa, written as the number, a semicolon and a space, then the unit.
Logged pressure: 3; MPa
